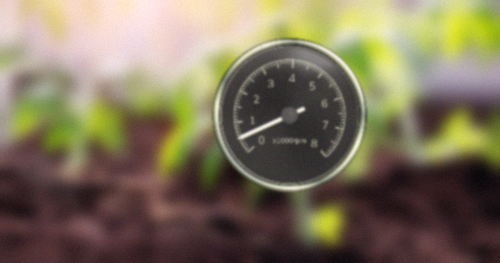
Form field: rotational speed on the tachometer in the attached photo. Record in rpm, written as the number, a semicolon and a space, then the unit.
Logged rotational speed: 500; rpm
